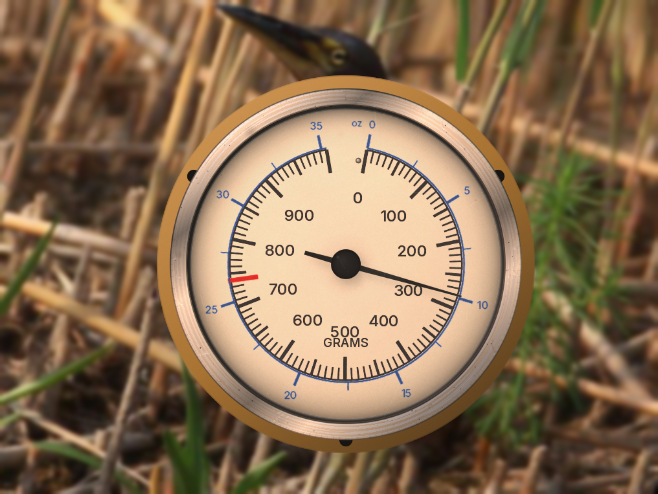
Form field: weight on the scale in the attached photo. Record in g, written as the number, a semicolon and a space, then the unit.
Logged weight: 280; g
